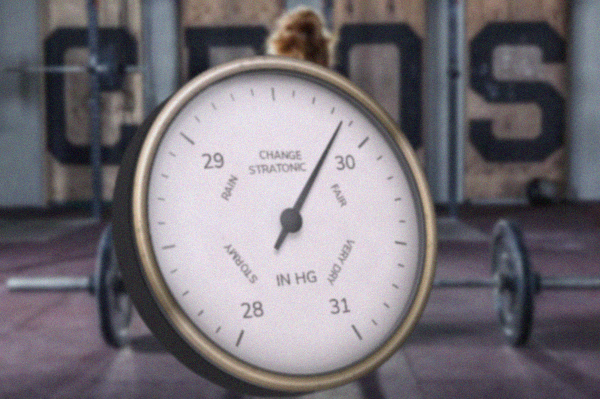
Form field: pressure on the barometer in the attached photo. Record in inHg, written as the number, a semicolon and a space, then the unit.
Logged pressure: 29.85; inHg
